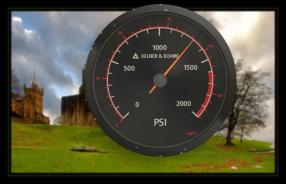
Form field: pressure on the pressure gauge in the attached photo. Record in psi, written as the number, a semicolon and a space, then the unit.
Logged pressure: 1300; psi
